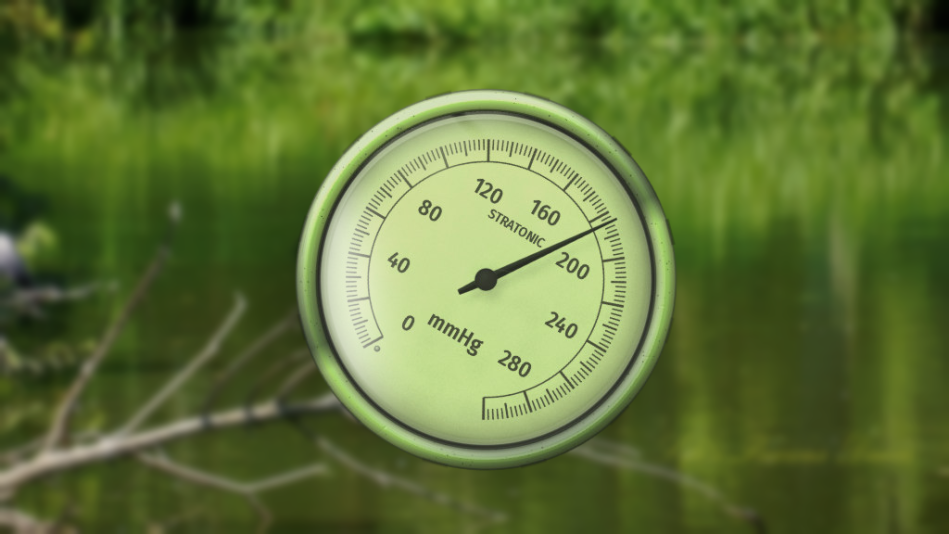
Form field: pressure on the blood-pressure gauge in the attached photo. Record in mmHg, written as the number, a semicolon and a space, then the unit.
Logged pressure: 184; mmHg
